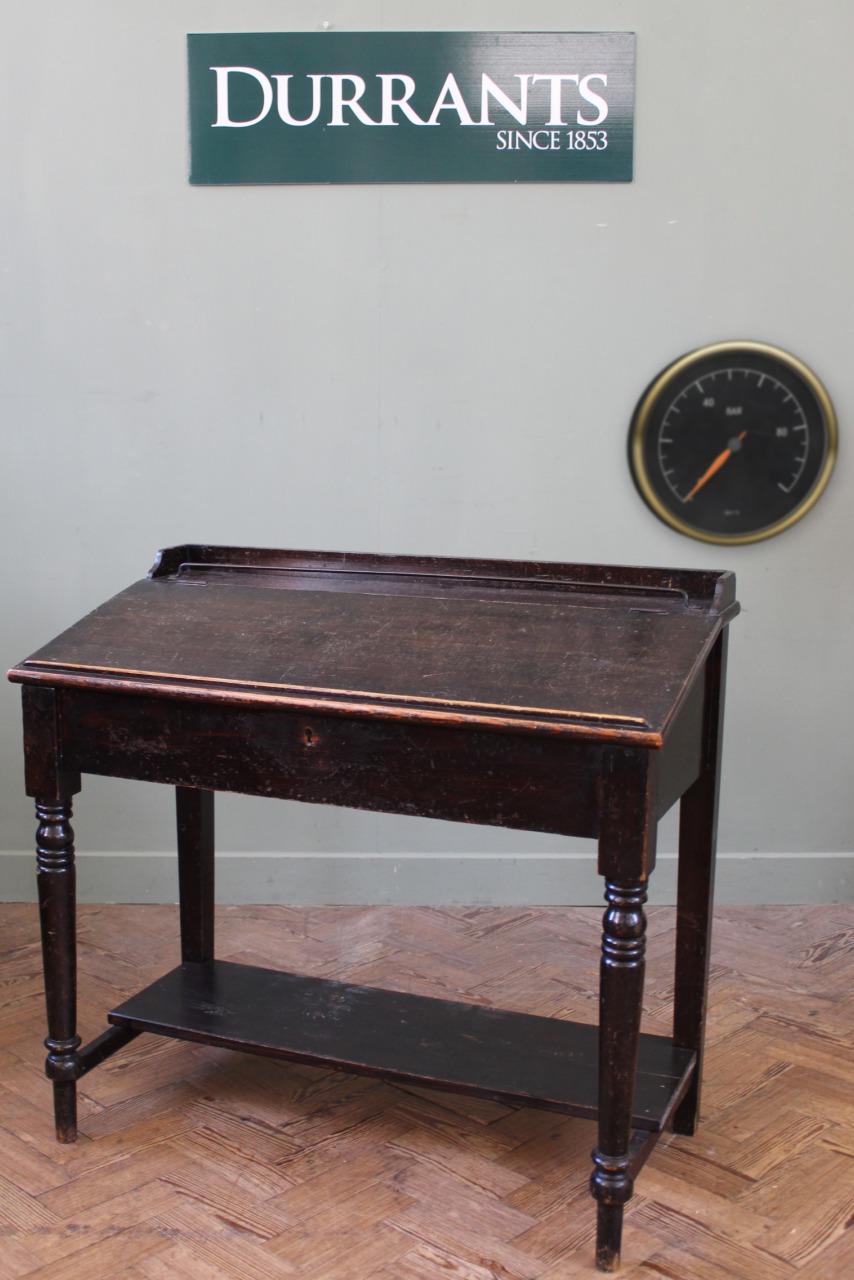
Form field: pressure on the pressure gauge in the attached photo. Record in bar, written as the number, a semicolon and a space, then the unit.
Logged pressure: 0; bar
